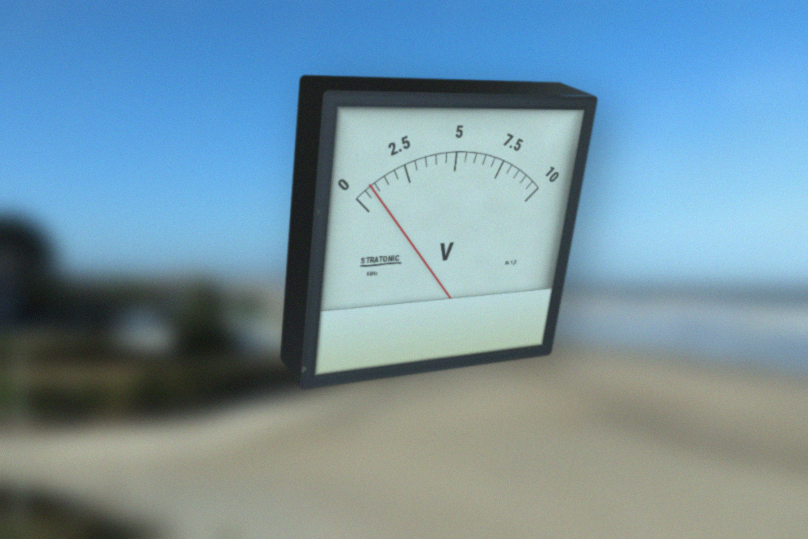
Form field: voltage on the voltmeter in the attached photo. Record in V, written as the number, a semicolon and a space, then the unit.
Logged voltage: 0.75; V
